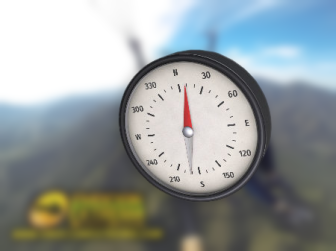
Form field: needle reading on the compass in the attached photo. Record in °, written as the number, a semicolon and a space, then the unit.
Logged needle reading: 10; °
